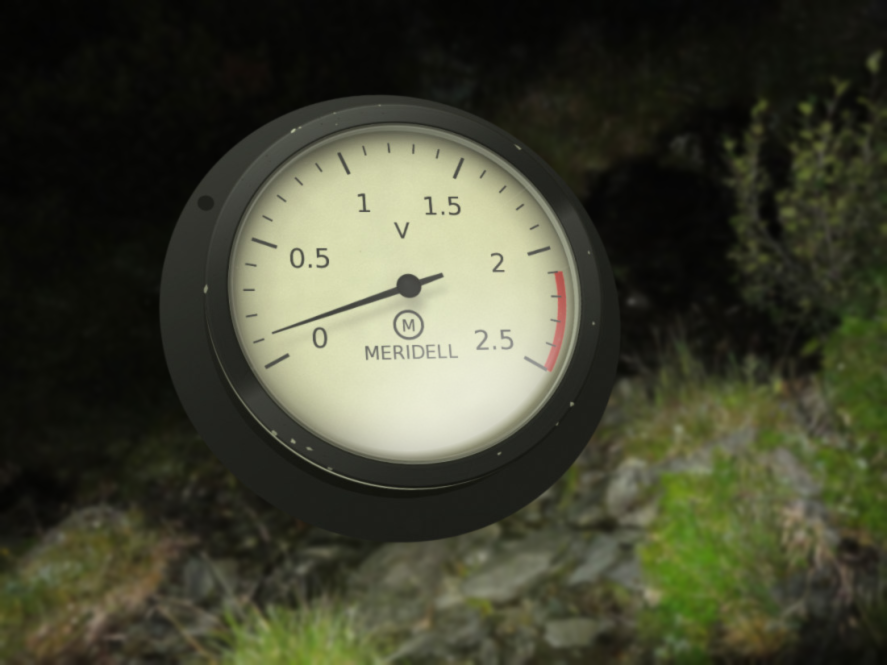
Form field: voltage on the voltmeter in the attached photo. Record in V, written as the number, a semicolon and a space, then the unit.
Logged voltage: 0.1; V
